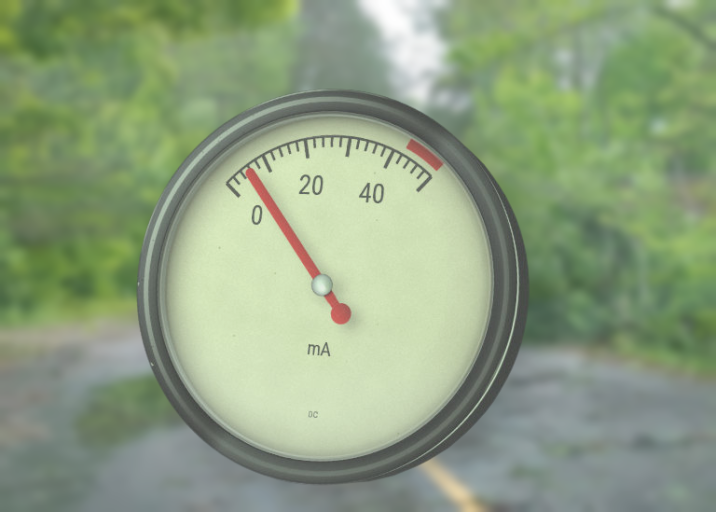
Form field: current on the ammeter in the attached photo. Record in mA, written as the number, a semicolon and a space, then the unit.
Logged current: 6; mA
